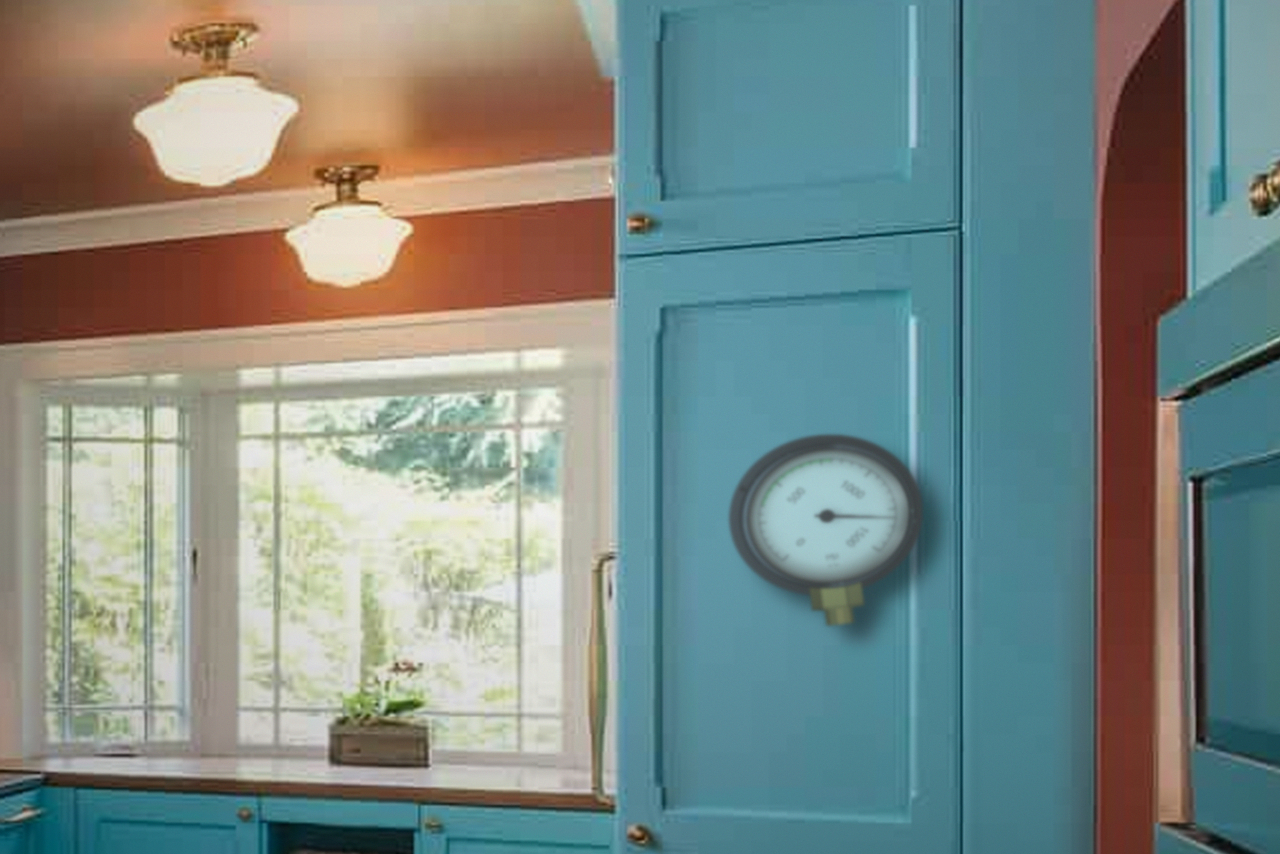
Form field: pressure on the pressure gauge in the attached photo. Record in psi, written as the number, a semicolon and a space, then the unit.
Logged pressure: 1300; psi
